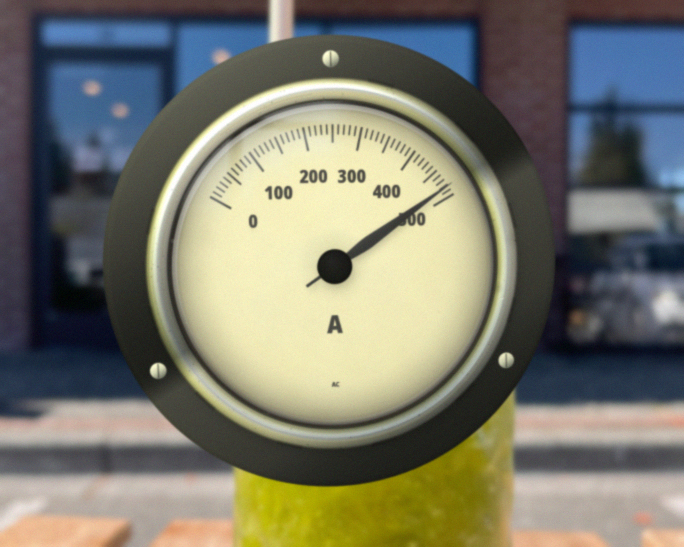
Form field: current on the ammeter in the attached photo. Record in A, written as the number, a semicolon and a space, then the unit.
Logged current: 480; A
